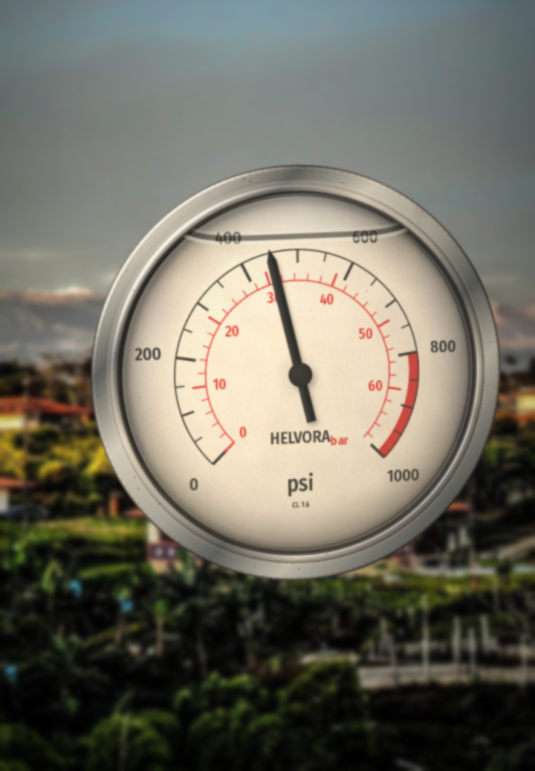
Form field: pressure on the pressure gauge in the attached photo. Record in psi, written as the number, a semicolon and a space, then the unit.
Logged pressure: 450; psi
